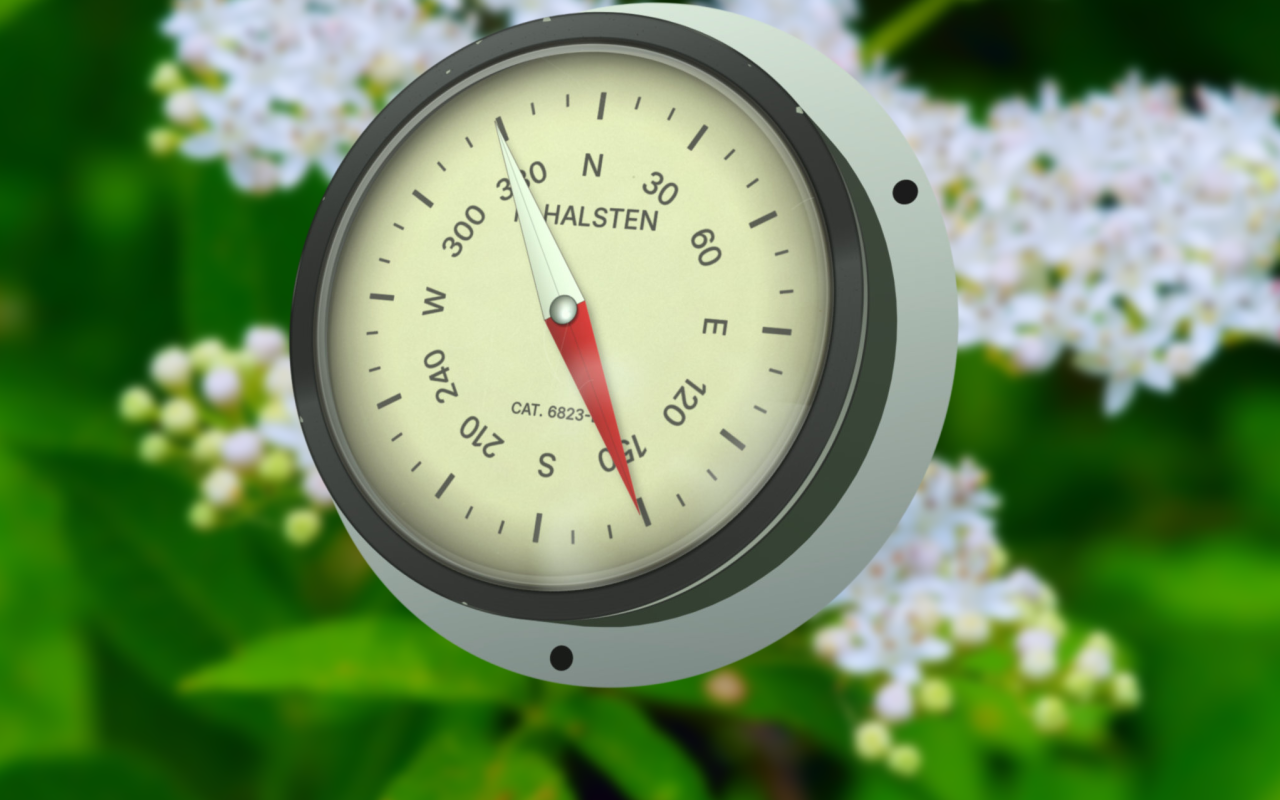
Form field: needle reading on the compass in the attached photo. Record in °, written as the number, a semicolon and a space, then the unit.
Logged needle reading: 150; °
